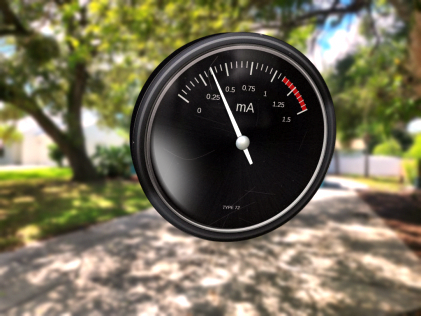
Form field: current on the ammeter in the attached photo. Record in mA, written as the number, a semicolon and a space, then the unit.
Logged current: 0.35; mA
